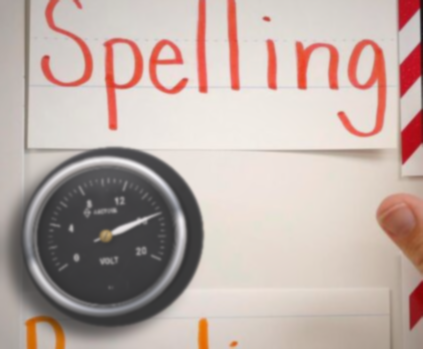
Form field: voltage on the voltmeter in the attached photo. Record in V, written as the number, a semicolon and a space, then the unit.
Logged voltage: 16; V
